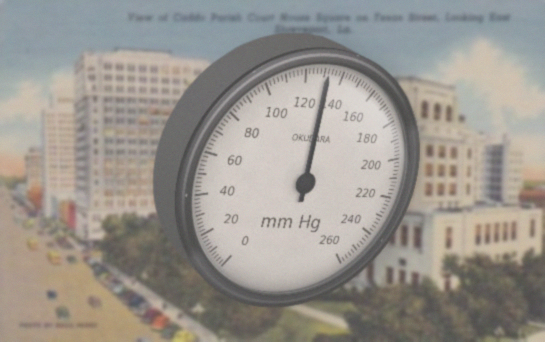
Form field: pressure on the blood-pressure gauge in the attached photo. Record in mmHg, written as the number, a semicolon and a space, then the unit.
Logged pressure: 130; mmHg
